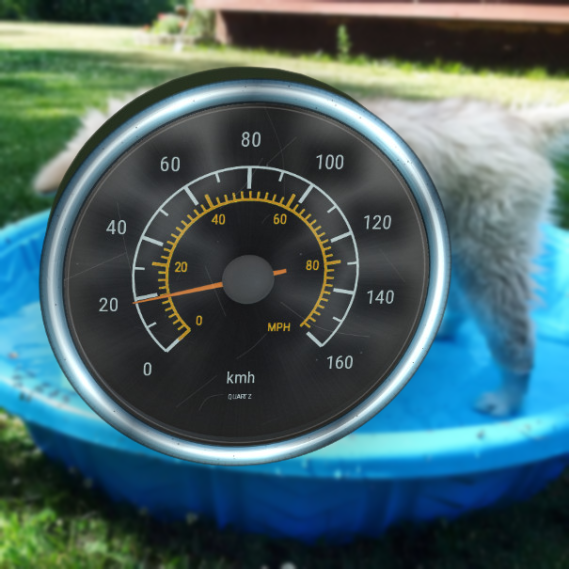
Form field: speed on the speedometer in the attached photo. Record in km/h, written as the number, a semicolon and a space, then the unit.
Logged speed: 20; km/h
